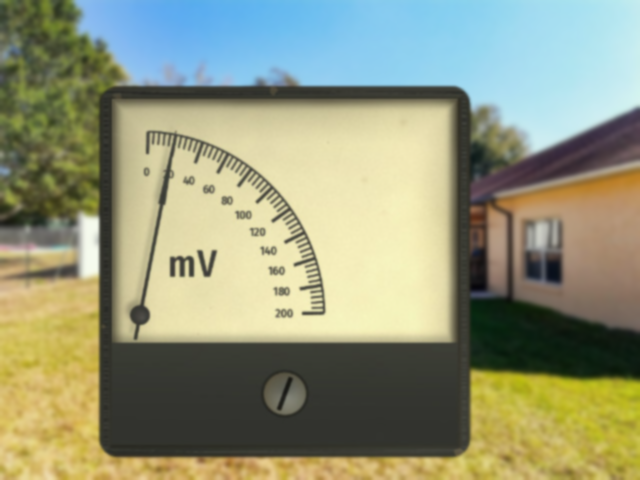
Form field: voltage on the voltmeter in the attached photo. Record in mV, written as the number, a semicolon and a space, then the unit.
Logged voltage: 20; mV
